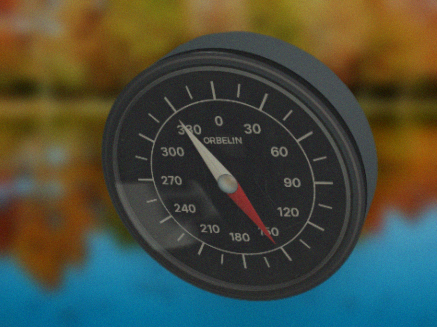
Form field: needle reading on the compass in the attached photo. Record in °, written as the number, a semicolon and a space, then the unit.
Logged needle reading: 150; °
